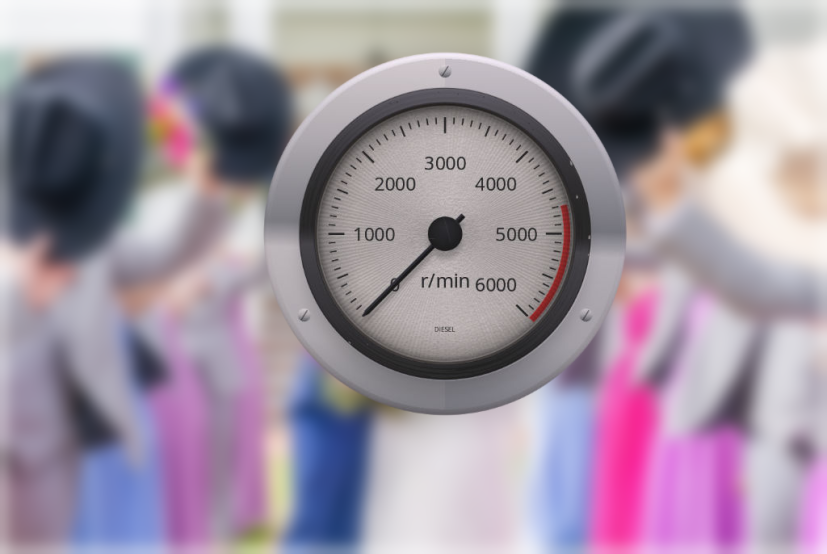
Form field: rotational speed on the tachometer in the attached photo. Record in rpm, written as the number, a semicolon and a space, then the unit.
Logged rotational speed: 0; rpm
